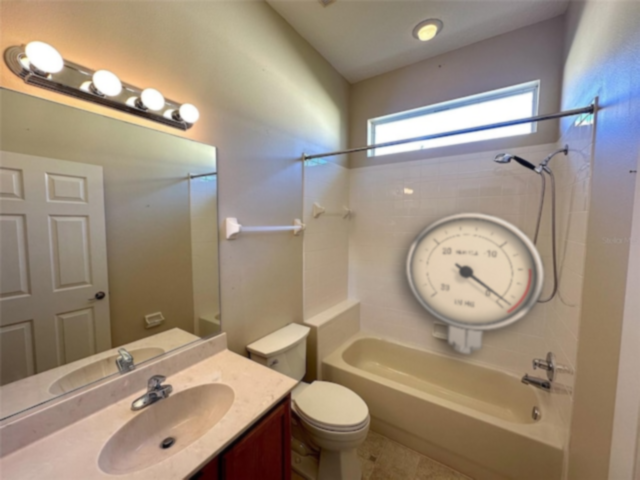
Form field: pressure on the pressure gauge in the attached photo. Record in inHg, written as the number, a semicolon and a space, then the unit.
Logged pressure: -1; inHg
